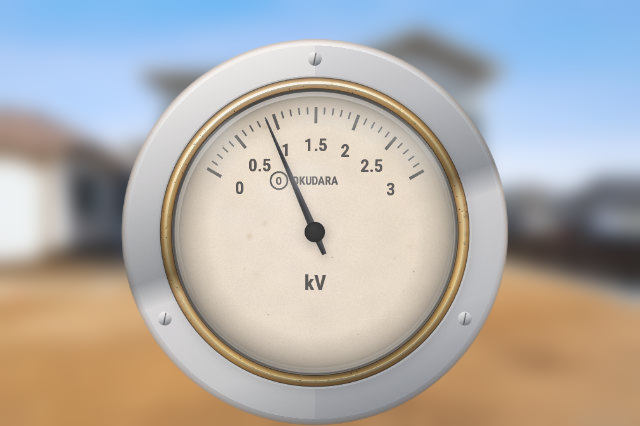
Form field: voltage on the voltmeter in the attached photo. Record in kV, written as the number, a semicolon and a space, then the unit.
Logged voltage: 0.9; kV
